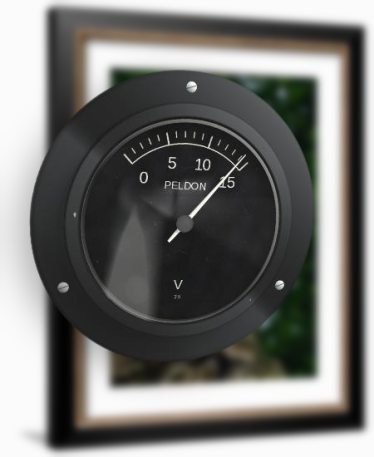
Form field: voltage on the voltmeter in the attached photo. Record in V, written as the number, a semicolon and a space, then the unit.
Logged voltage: 14; V
